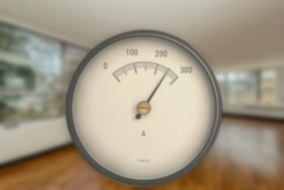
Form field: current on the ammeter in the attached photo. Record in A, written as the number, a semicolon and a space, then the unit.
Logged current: 250; A
